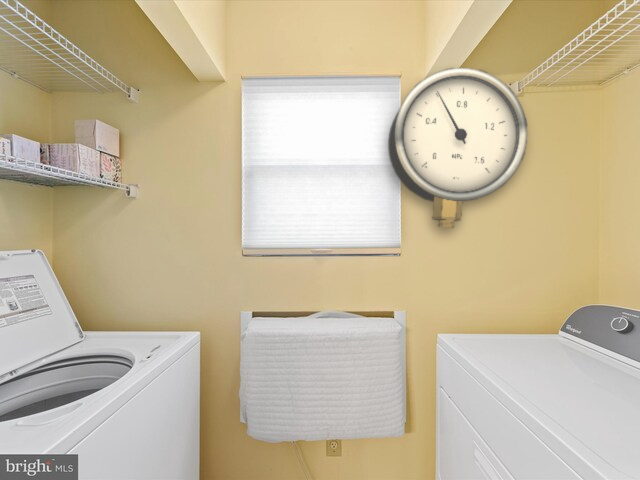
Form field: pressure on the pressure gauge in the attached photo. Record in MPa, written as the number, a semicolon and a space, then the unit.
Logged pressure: 0.6; MPa
